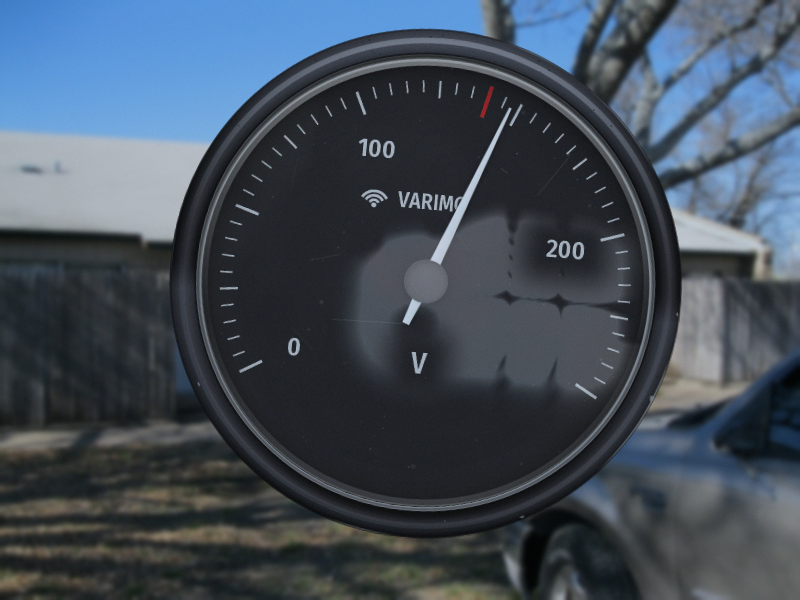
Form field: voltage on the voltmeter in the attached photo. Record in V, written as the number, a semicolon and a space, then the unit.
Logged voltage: 147.5; V
